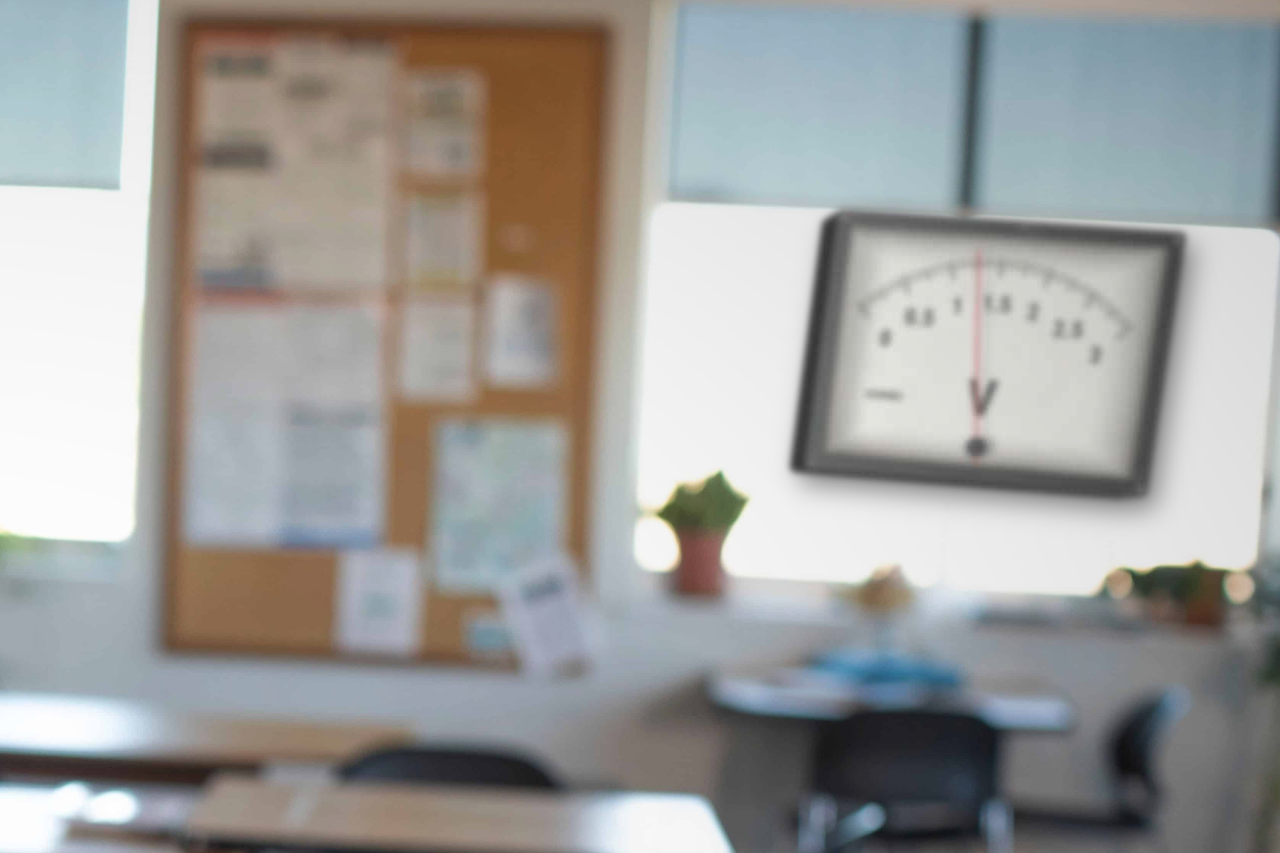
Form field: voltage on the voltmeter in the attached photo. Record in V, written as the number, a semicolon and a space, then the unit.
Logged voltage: 1.25; V
